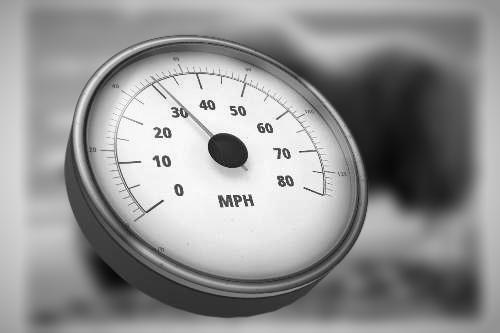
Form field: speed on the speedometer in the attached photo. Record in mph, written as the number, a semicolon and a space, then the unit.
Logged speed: 30; mph
